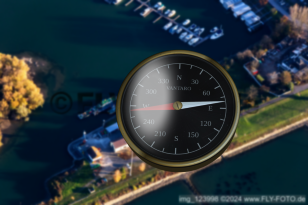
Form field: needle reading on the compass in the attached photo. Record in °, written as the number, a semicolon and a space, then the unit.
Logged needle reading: 262.5; °
